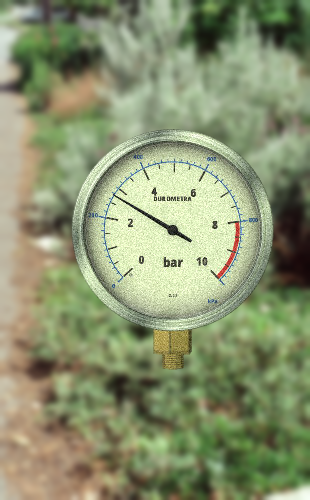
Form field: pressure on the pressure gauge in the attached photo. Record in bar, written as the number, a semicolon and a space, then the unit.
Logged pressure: 2.75; bar
